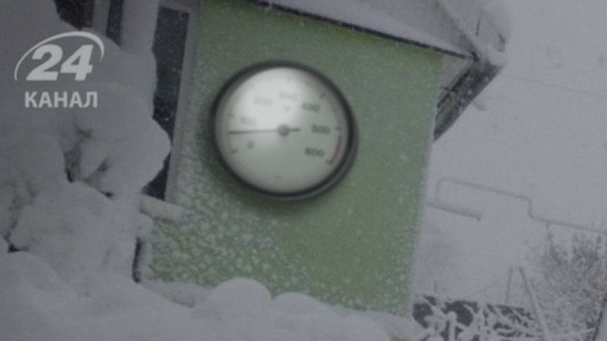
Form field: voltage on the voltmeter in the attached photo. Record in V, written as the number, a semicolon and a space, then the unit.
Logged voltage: 50; V
